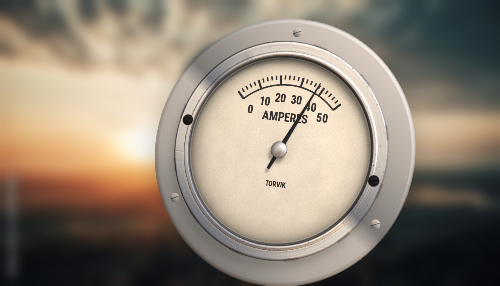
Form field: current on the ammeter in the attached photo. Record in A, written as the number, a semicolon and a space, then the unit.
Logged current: 38; A
